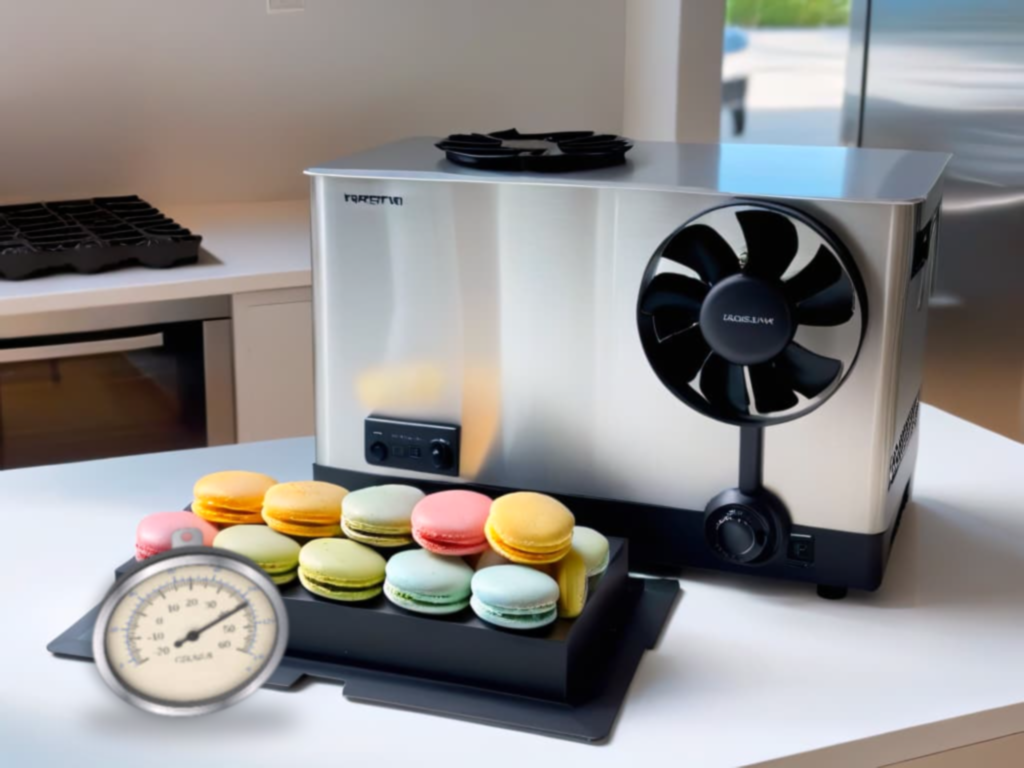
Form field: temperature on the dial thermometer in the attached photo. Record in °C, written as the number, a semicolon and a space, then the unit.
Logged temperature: 40; °C
